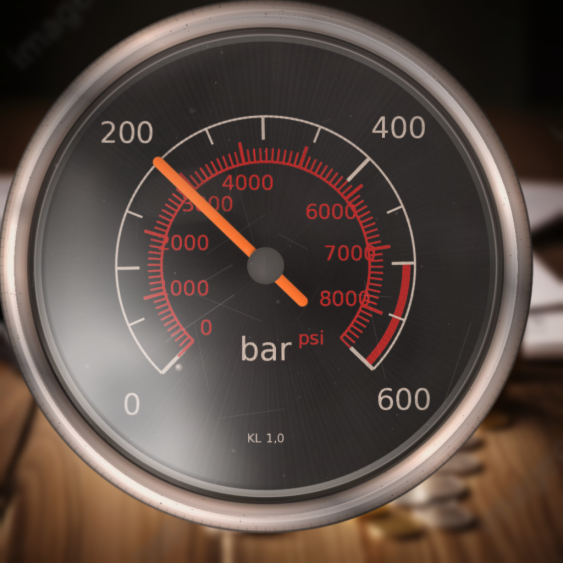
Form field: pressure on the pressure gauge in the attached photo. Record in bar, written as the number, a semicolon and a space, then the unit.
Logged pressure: 200; bar
